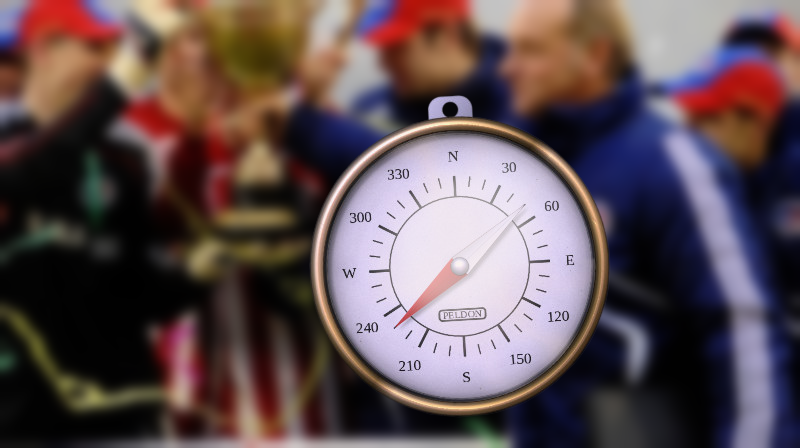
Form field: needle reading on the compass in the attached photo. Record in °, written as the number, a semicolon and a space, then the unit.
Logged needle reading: 230; °
